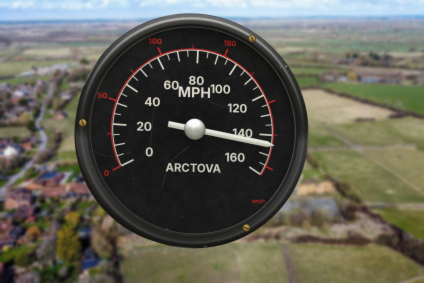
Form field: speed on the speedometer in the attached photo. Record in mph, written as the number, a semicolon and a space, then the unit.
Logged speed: 145; mph
